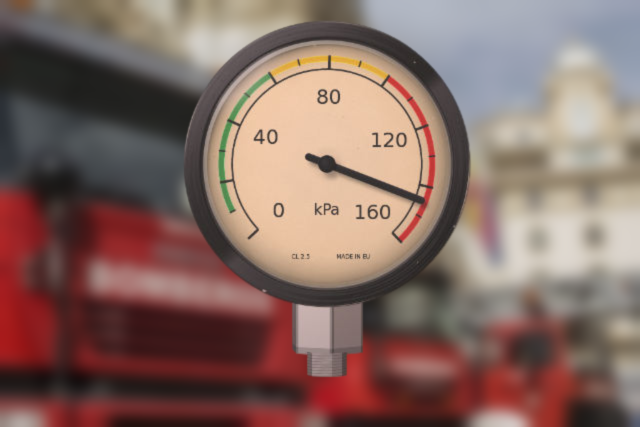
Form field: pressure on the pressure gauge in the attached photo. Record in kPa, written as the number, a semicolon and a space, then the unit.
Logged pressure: 145; kPa
